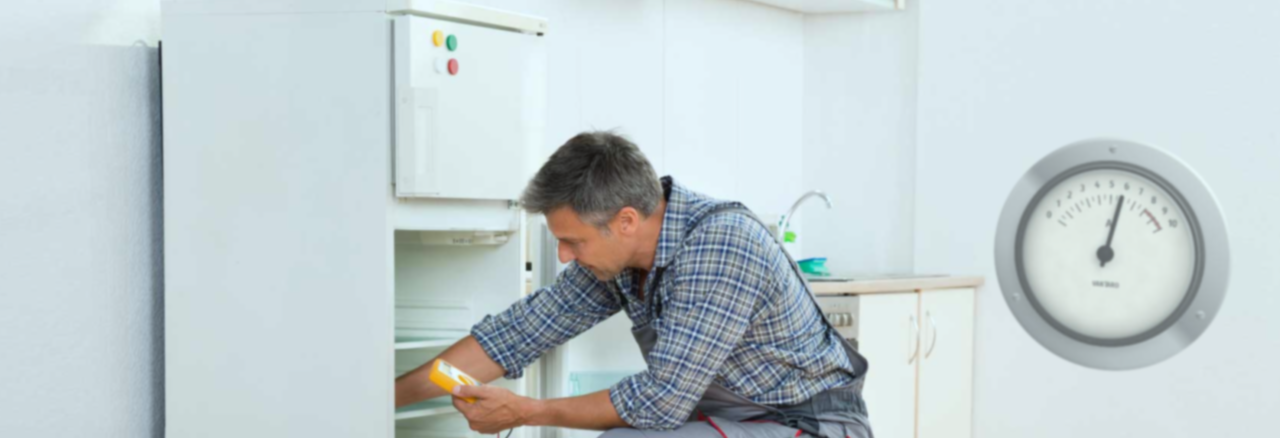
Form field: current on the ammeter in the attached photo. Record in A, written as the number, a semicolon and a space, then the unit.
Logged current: 6; A
